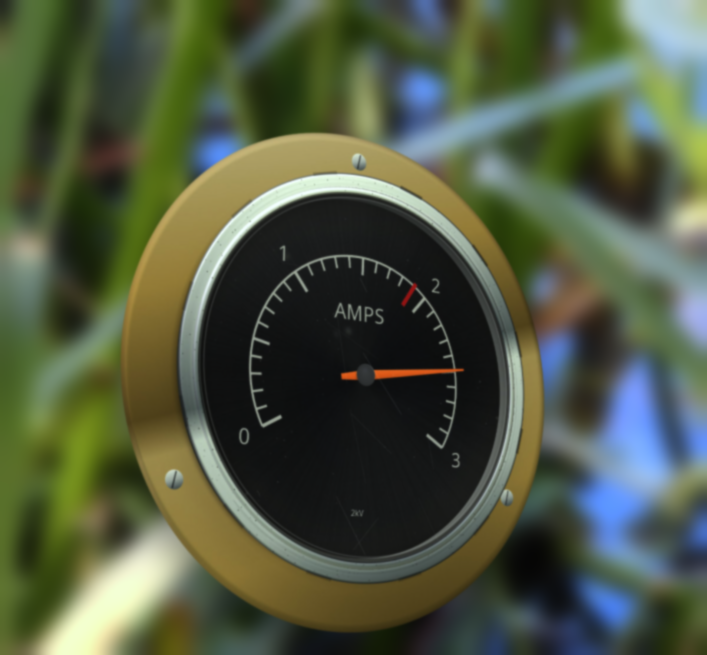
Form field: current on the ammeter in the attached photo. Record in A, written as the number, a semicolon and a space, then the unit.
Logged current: 2.5; A
